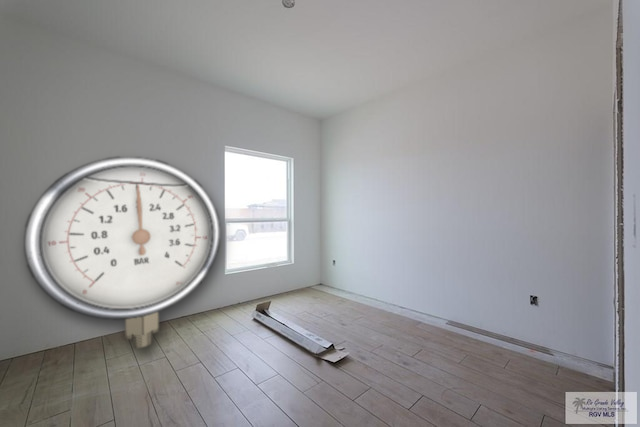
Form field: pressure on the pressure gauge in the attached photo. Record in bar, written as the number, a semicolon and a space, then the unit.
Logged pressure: 2; bar
